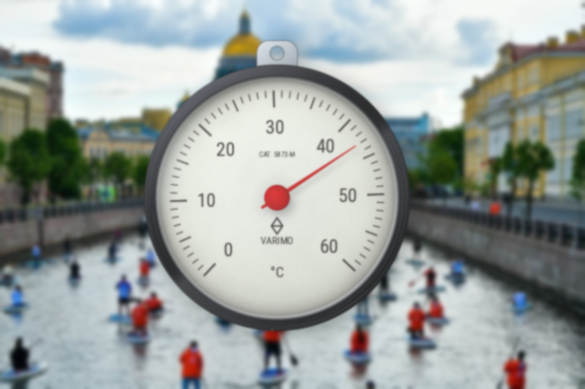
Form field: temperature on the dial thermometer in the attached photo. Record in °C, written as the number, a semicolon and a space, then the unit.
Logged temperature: 43; °C
